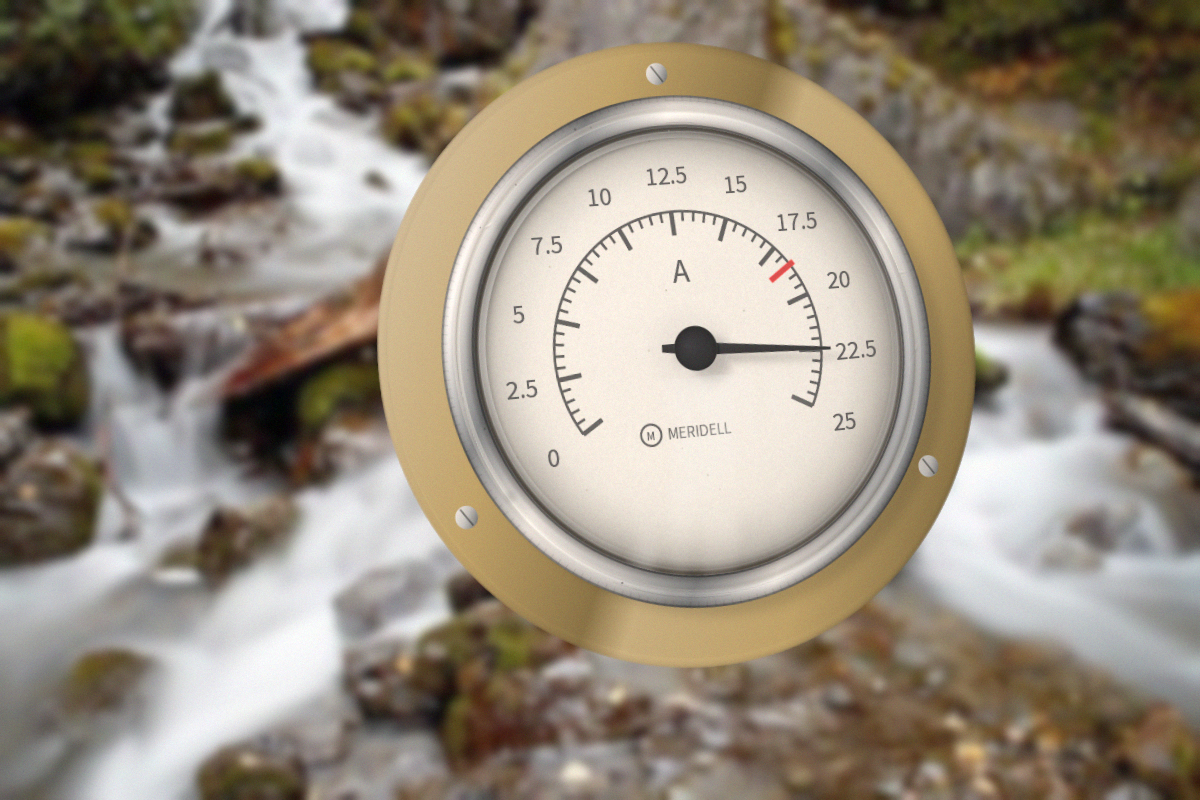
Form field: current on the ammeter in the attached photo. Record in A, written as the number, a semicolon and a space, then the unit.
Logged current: 22.5; A
